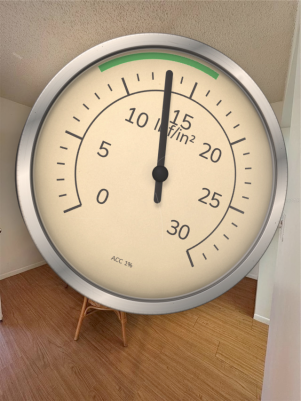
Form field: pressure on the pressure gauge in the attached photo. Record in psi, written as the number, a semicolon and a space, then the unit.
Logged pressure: 13; psi
